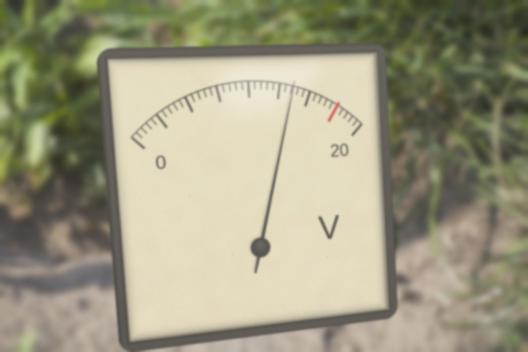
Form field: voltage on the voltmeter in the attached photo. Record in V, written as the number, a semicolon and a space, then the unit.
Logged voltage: 13.5; V
